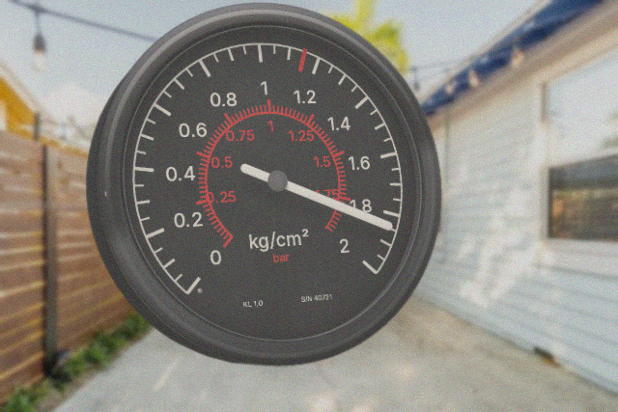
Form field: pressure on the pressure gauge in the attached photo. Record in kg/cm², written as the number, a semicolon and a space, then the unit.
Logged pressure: 1.85; kg/cm²
